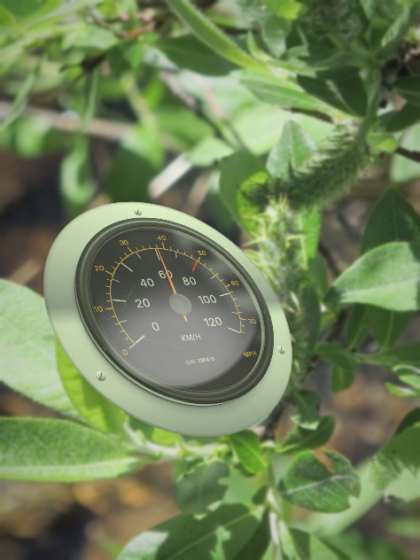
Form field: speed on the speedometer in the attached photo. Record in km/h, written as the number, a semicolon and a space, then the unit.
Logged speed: 60; km/h
